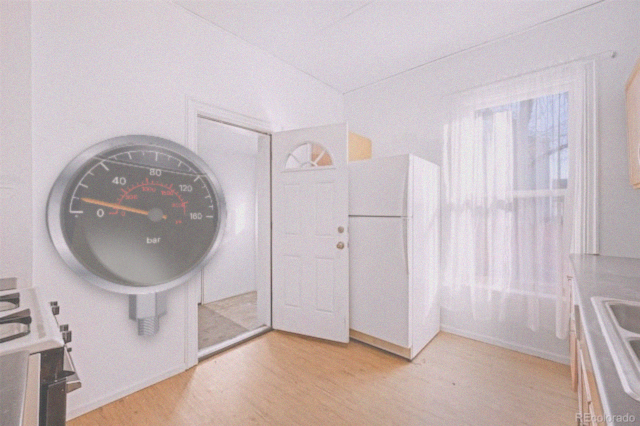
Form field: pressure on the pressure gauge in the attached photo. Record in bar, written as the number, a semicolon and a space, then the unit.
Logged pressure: 10; bar
